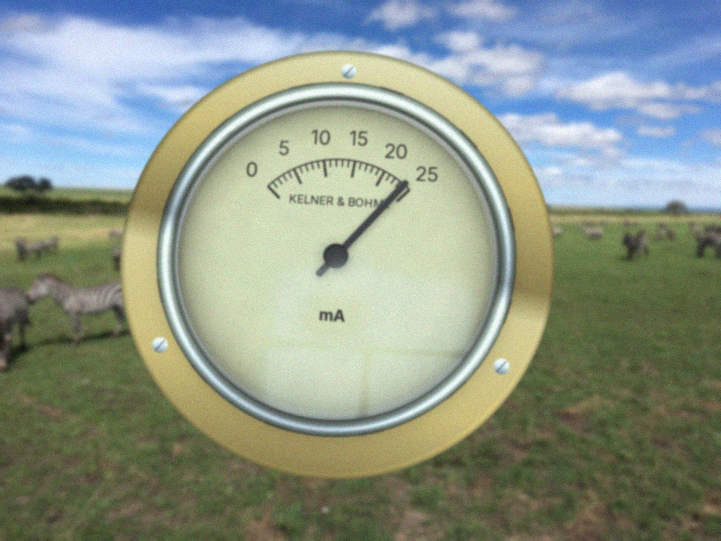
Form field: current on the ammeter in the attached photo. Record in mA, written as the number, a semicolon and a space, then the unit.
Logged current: 24; mA
